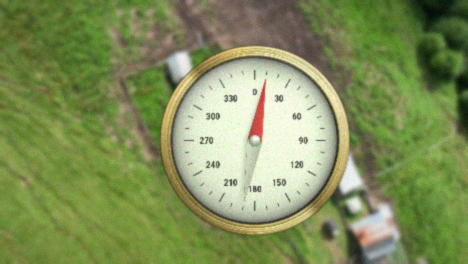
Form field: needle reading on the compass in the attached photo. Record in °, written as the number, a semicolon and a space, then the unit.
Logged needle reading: 10; °
